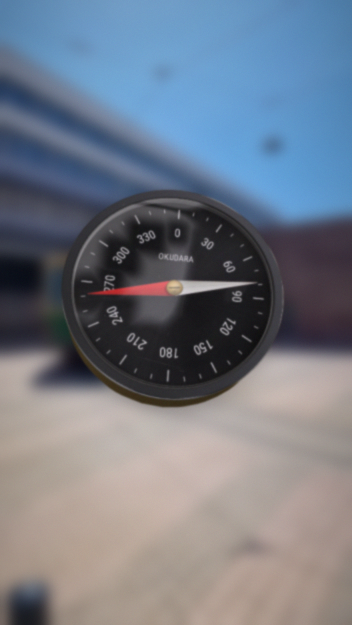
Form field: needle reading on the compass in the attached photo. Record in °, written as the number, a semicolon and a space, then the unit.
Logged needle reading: 260; °
